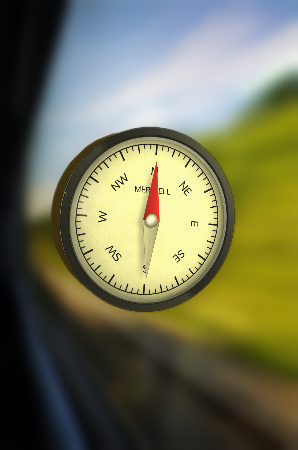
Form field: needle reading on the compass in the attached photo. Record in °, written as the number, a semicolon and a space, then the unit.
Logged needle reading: 0; °
